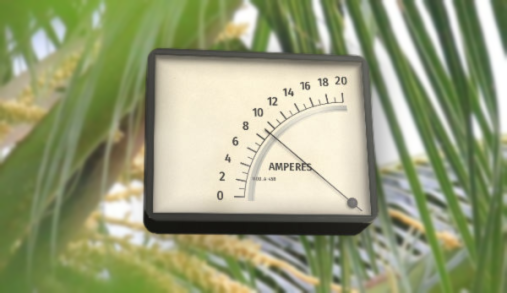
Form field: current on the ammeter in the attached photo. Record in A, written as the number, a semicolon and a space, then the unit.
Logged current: 9; A
